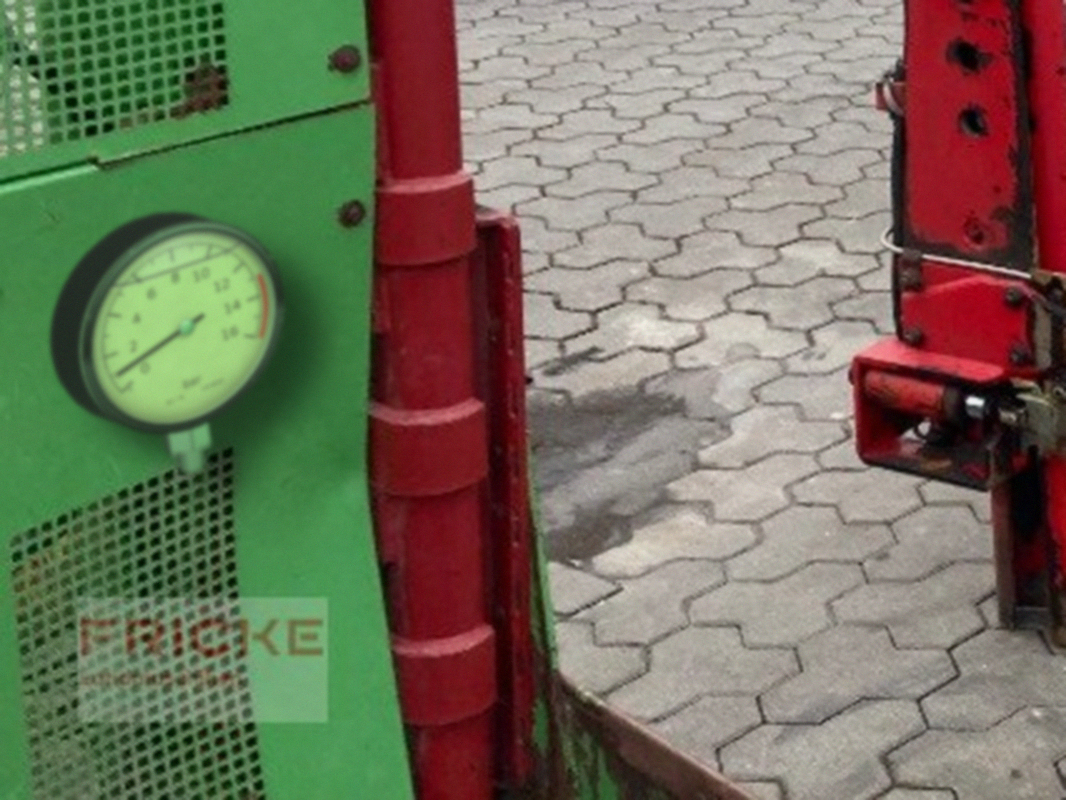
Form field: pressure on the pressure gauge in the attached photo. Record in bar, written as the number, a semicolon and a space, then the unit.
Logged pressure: 1; bar
